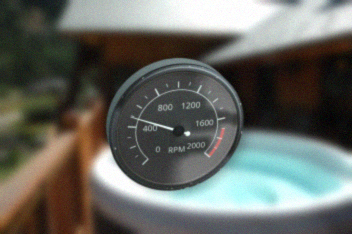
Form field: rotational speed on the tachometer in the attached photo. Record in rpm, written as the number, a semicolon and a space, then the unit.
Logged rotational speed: 500; rpm
